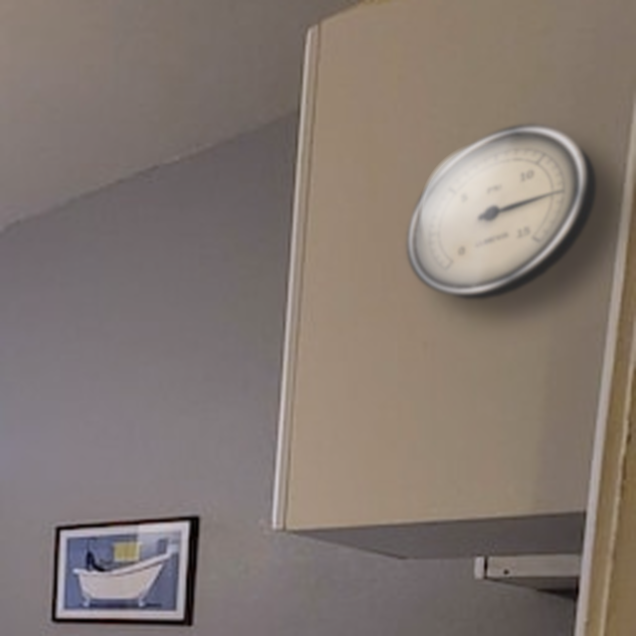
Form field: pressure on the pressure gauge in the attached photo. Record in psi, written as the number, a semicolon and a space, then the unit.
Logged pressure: 12.5; psi
